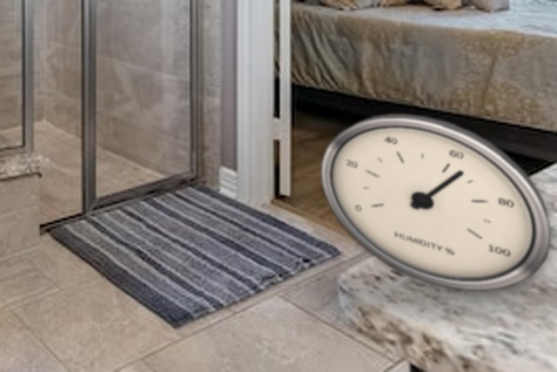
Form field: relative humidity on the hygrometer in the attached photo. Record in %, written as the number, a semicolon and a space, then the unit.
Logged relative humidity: 65; %
